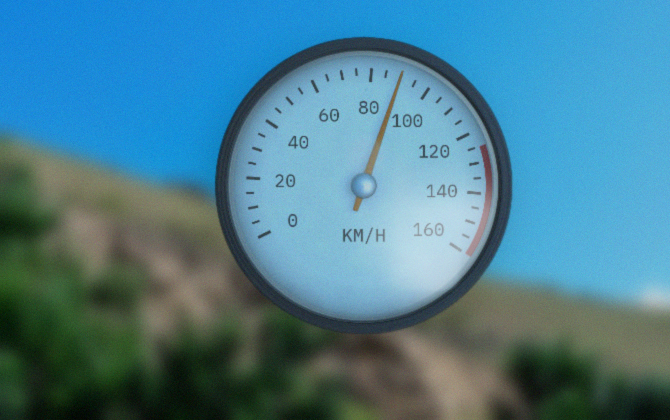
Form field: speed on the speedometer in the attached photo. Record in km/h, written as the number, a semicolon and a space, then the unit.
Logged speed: 90; km/h
